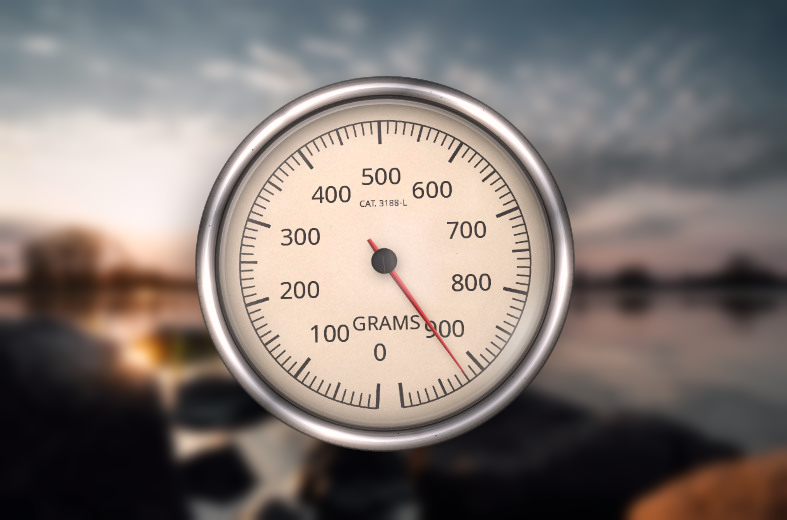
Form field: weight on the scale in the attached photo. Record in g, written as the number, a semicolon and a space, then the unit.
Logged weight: 920; g
